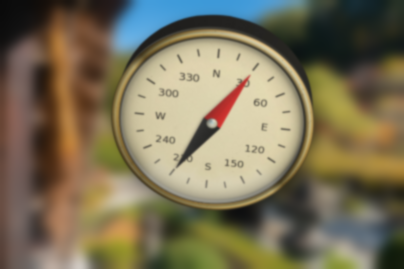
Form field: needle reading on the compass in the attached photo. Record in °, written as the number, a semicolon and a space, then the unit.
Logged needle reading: 30; °
